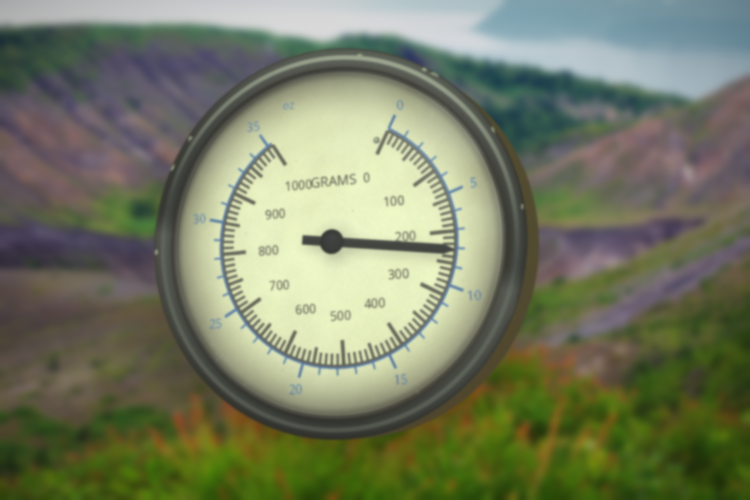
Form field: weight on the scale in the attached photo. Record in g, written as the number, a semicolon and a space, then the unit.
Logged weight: 230; g
